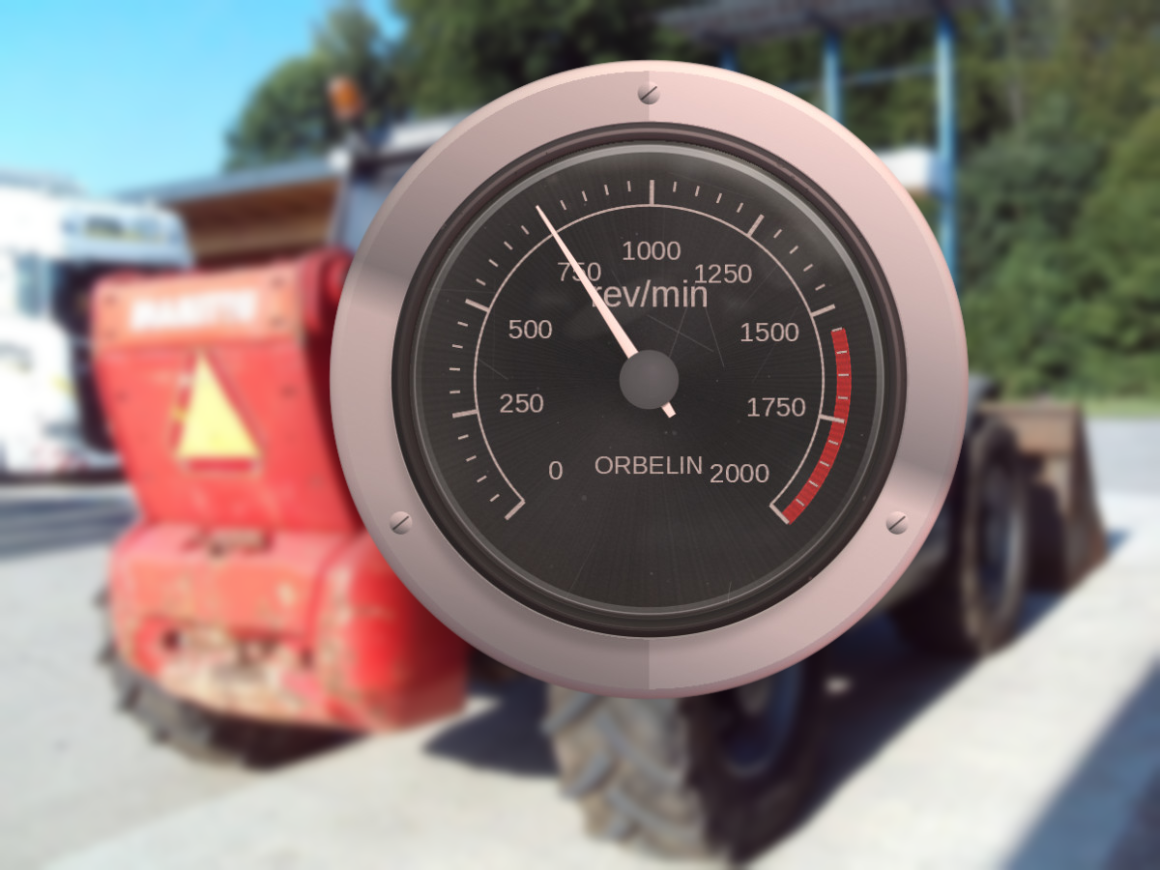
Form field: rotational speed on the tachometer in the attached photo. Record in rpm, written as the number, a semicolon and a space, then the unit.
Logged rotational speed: 750; rpm
